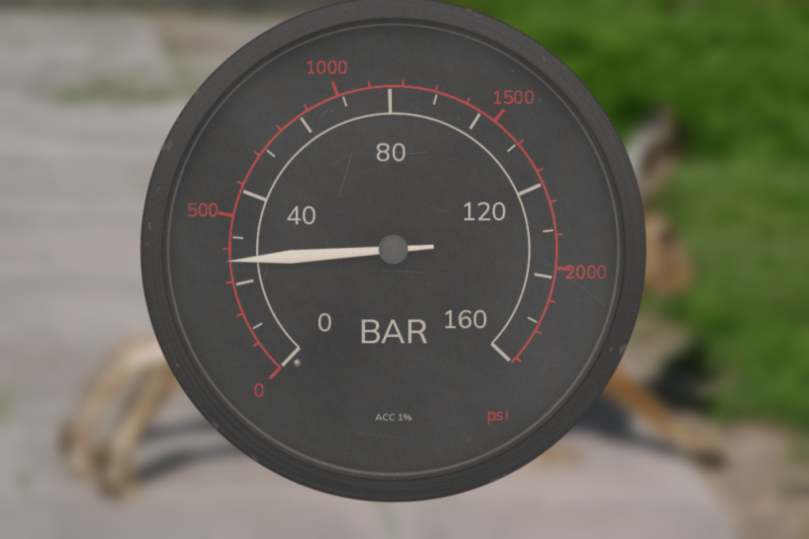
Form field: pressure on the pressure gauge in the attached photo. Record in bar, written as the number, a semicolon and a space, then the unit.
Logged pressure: 25; bar
